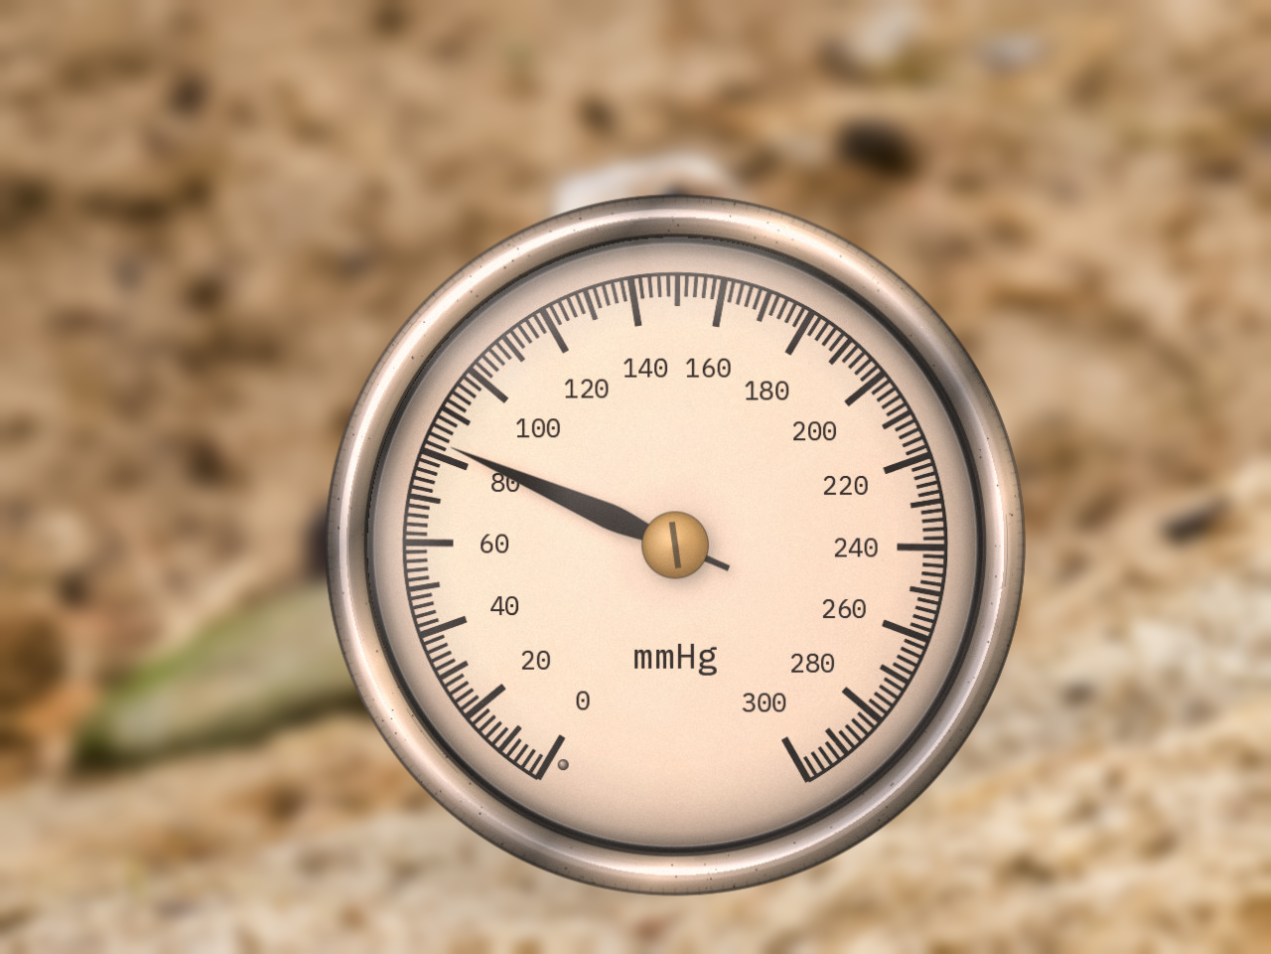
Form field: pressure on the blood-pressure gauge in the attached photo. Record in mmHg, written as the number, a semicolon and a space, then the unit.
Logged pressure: 83; mmHg
